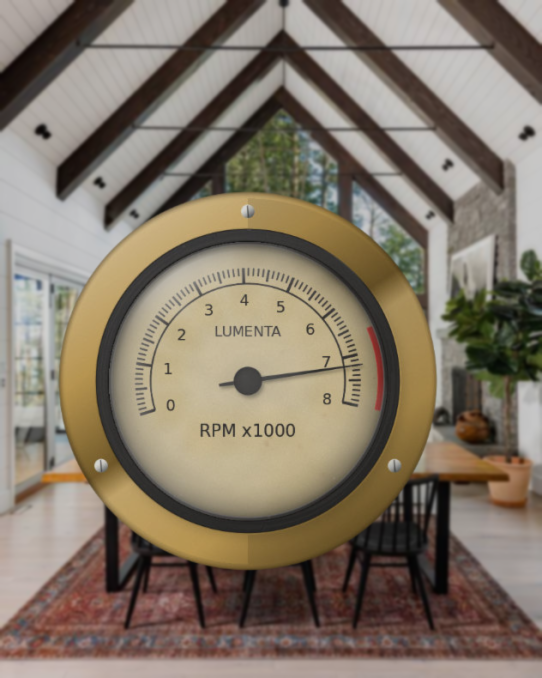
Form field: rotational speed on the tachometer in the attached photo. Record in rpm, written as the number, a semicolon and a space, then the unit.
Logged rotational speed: 7200; rpm
